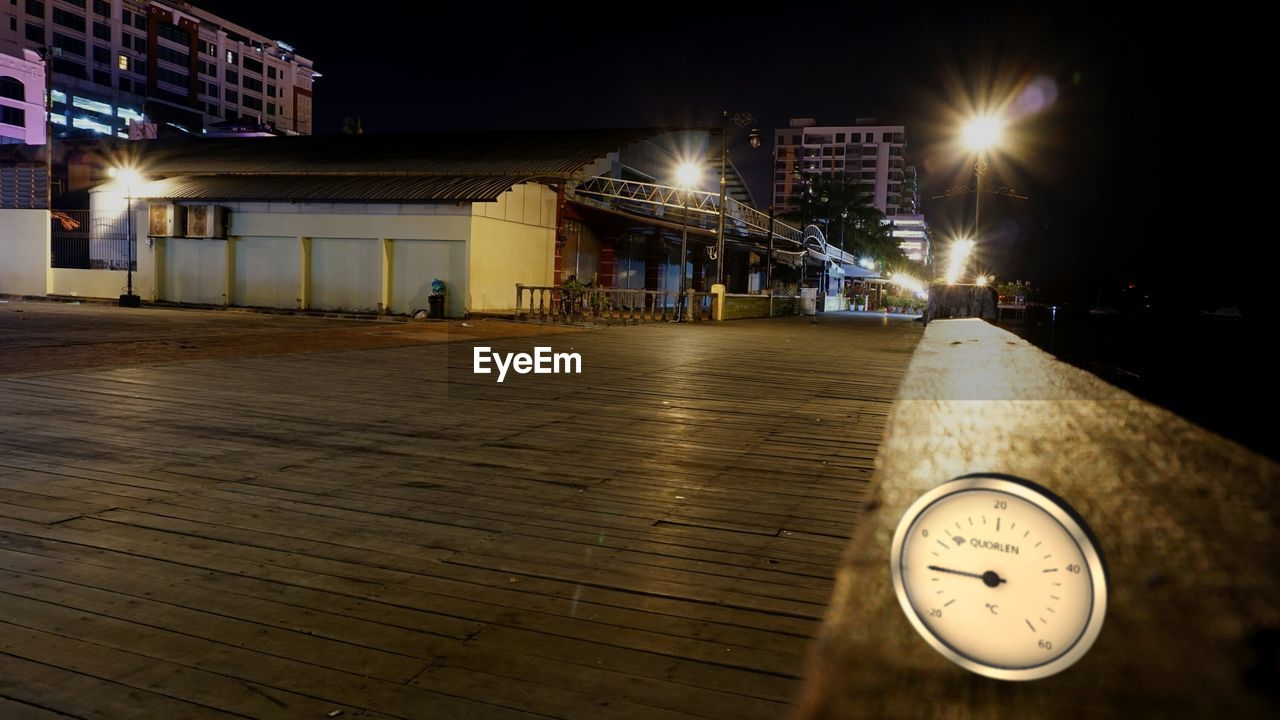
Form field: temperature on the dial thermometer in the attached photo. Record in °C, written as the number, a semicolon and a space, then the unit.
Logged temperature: -8; °C
